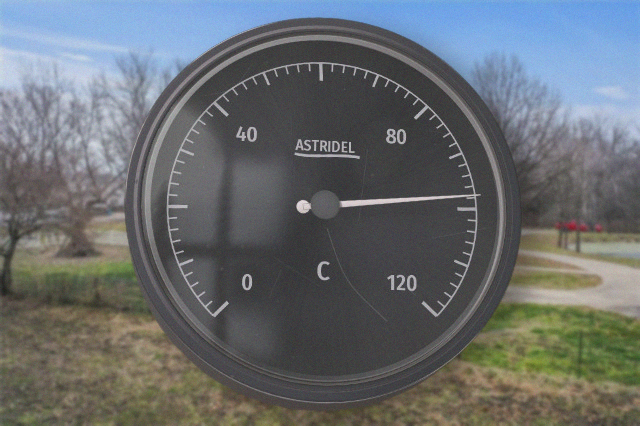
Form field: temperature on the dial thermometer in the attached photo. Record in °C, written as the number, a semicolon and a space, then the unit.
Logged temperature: 98; °C
